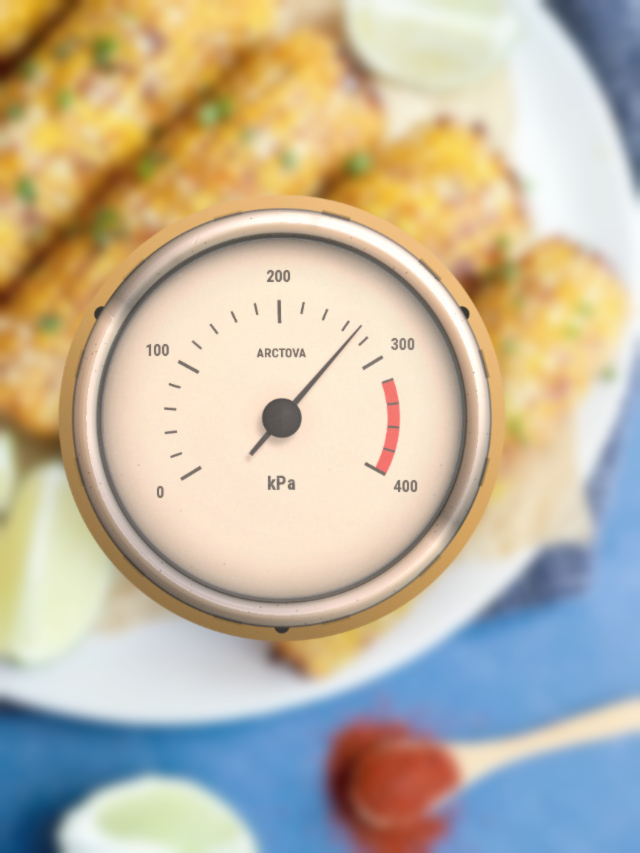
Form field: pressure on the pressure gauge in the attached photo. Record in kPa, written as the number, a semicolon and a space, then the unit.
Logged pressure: 270; kPa
